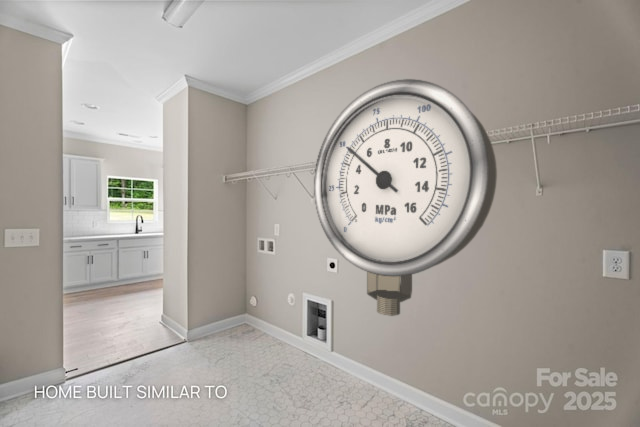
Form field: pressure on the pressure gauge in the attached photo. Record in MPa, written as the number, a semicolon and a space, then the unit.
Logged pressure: 5; MPa
